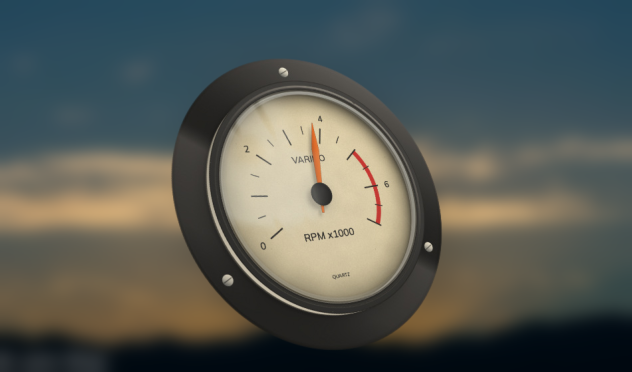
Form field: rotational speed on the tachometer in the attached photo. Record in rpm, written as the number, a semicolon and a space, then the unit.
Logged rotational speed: 3750; rpm
